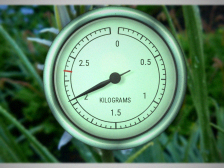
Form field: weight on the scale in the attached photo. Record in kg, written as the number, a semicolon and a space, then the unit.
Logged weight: 2.05; kg
